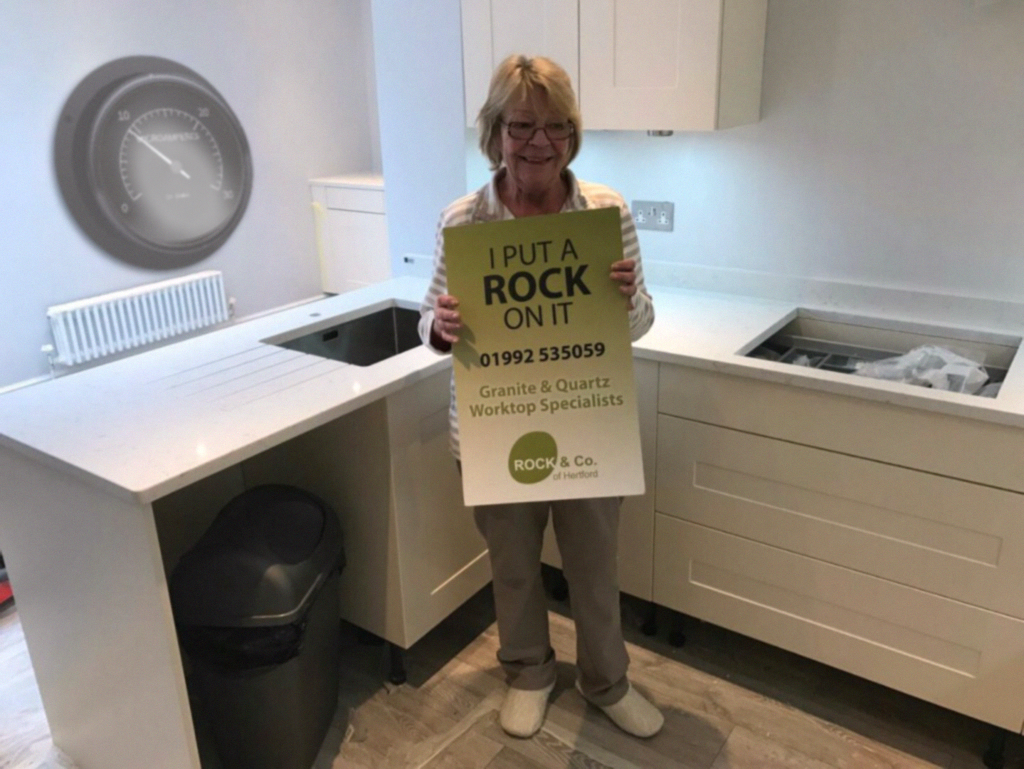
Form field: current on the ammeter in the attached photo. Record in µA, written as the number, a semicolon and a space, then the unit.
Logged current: 9; µA
